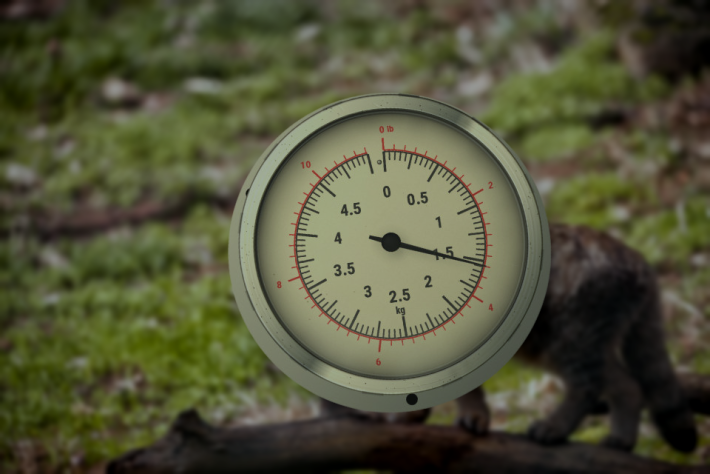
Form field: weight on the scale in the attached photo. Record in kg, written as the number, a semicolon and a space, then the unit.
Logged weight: 1.55; kg
